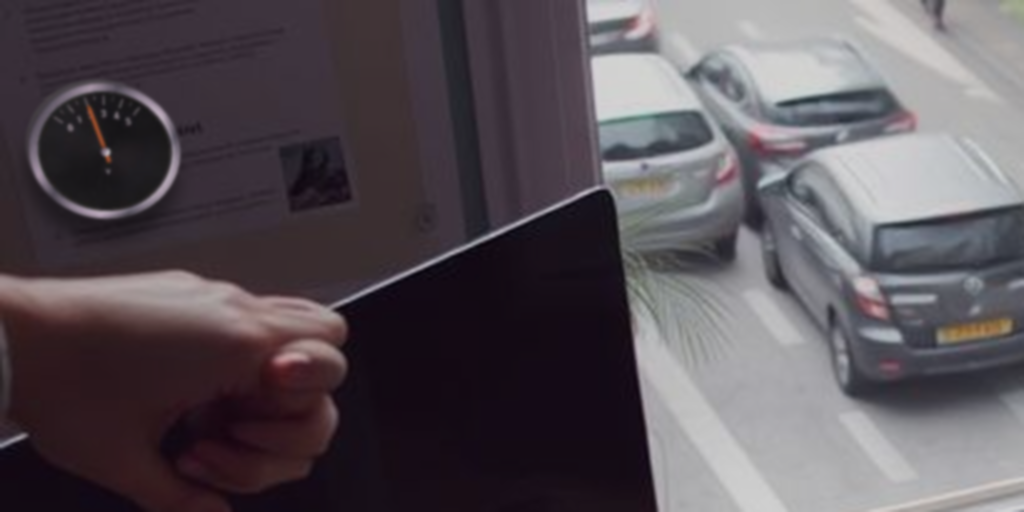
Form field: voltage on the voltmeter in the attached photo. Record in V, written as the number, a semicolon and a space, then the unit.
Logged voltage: 2; V
